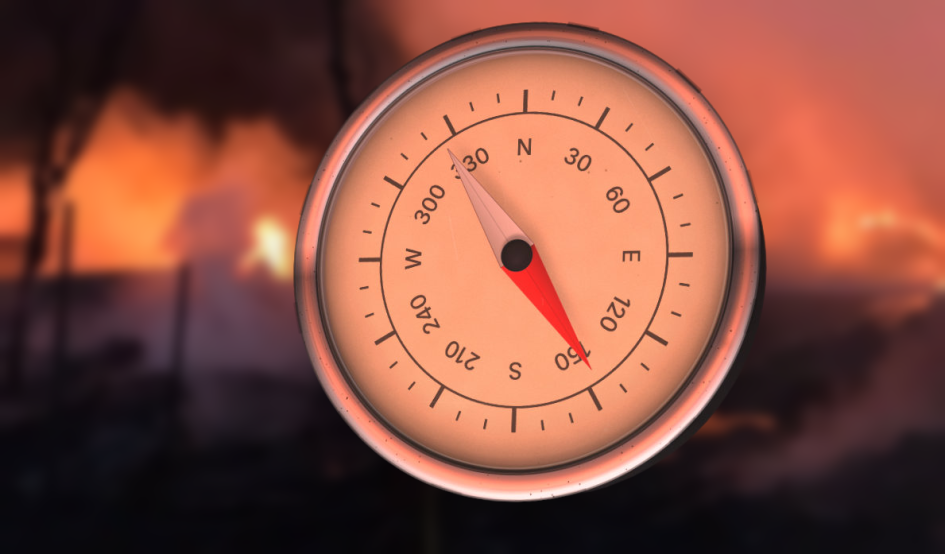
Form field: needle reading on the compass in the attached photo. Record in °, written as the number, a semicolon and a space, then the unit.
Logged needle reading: 145; °
